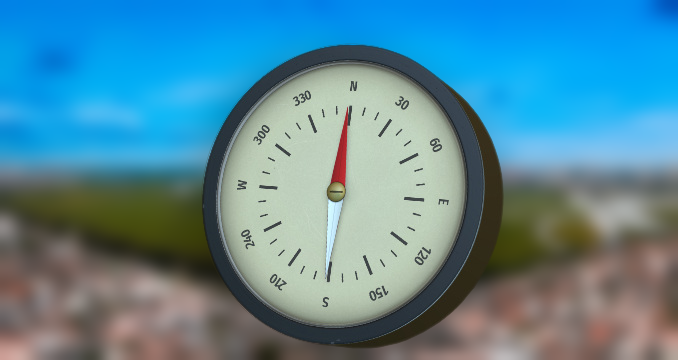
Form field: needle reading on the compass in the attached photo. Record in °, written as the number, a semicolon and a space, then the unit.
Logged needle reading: 0; °
